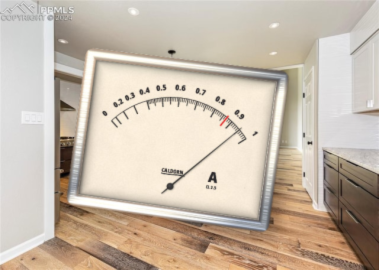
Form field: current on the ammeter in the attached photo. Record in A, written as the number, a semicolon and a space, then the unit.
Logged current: 0.95; A
